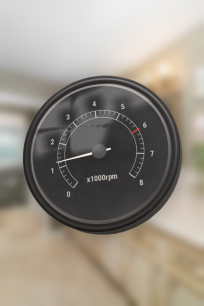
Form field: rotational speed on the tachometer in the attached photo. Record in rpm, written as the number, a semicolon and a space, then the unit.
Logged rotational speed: 1200; rpm
